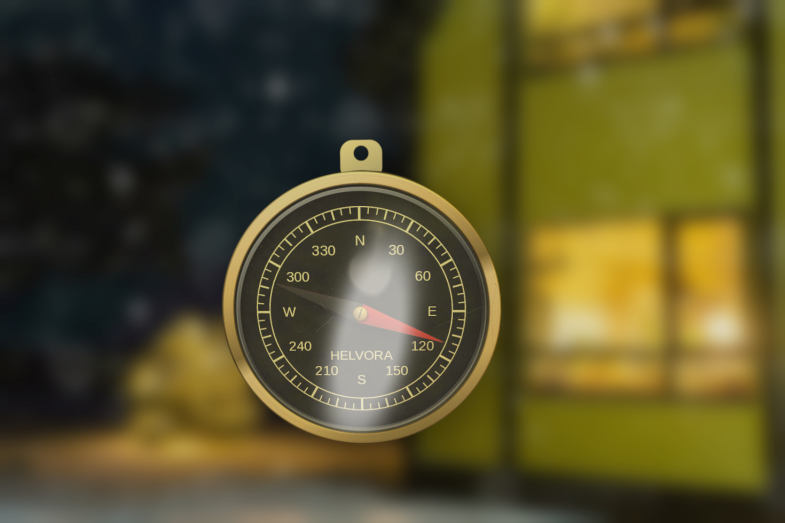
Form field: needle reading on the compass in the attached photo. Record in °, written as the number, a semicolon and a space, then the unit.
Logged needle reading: 110; °
